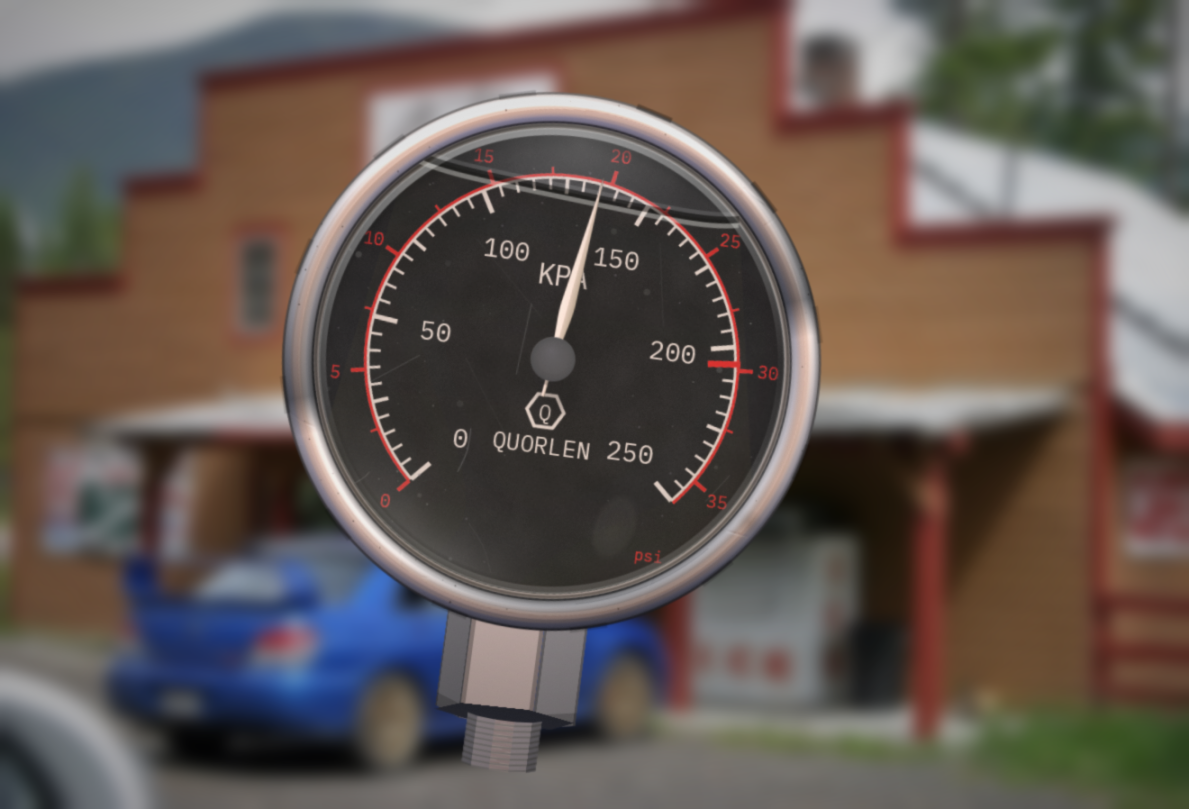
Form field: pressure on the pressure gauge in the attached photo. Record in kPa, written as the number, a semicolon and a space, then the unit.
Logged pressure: 135; kPa
